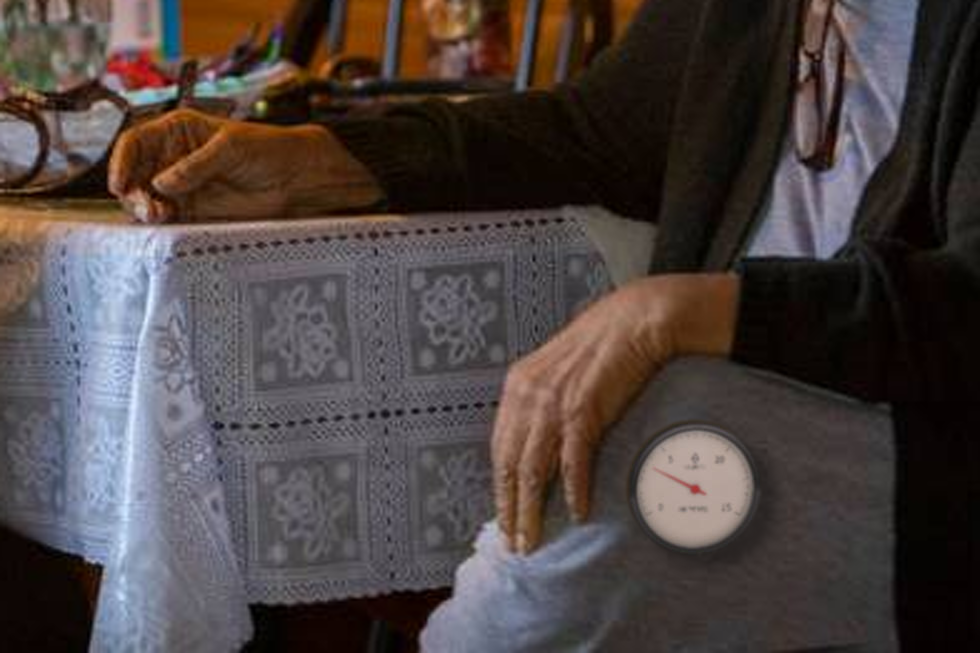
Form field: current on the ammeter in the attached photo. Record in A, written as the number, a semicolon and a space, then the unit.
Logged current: 3.5; A
